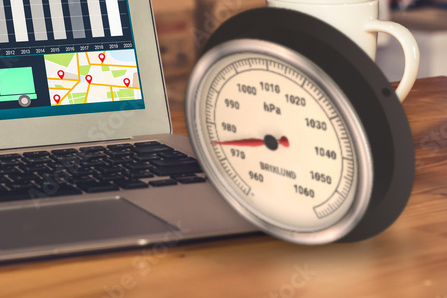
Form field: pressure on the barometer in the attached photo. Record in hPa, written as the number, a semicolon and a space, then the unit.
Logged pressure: 975; hPa
